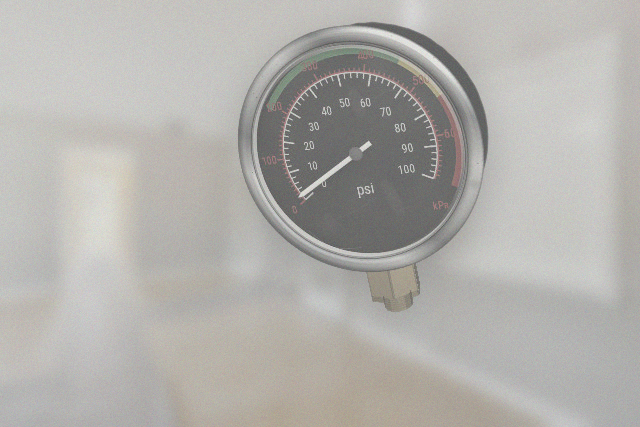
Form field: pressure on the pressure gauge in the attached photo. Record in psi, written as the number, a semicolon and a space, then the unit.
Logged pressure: 2; psi
